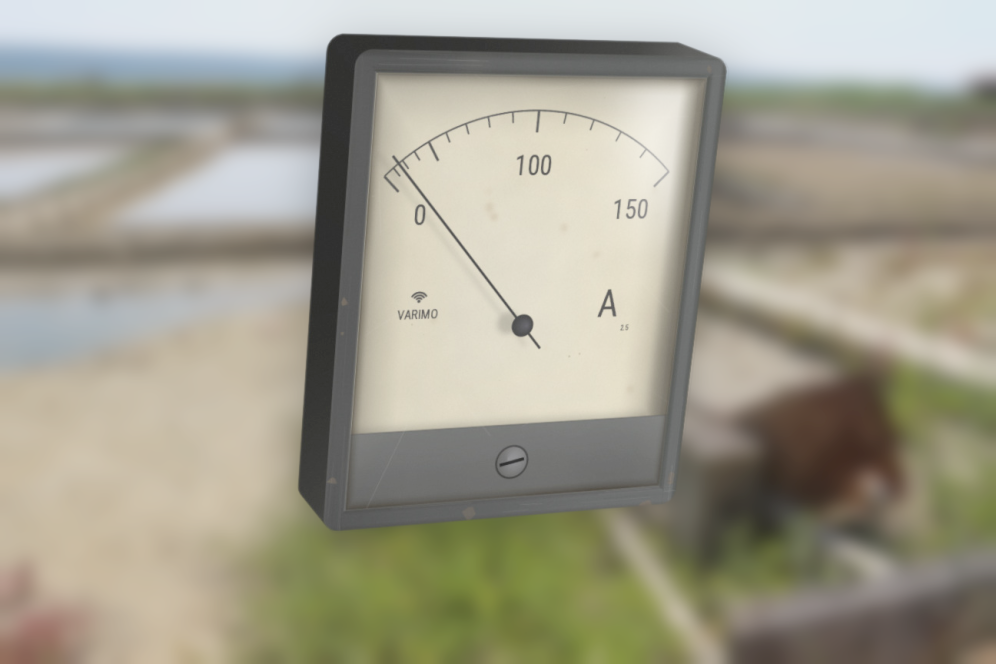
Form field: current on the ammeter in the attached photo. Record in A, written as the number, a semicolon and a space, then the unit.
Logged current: 25; A
